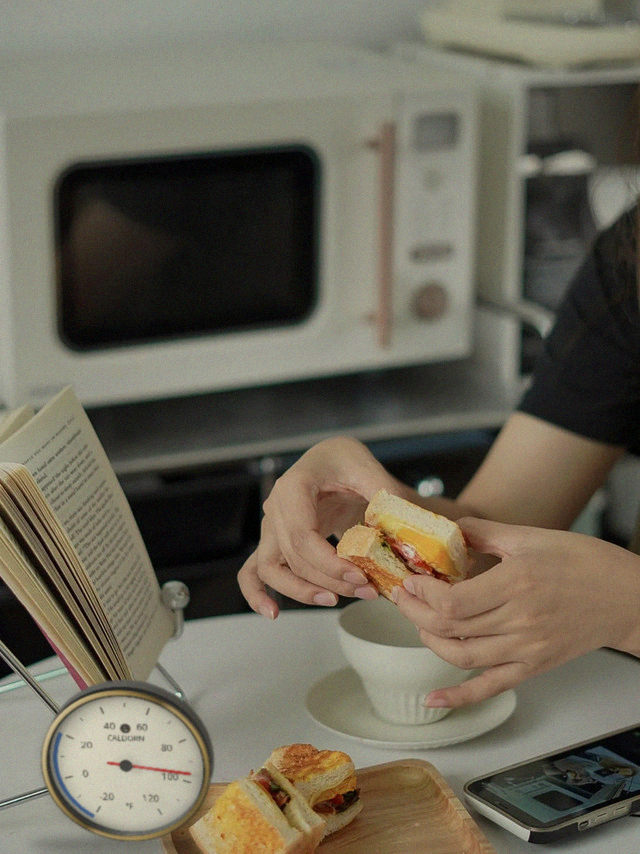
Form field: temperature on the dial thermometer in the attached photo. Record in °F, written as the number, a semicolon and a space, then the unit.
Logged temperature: 95; °F
